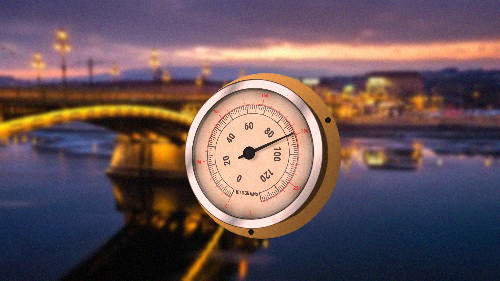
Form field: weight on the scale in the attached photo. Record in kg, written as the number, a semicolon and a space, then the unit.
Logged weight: 90; kg
